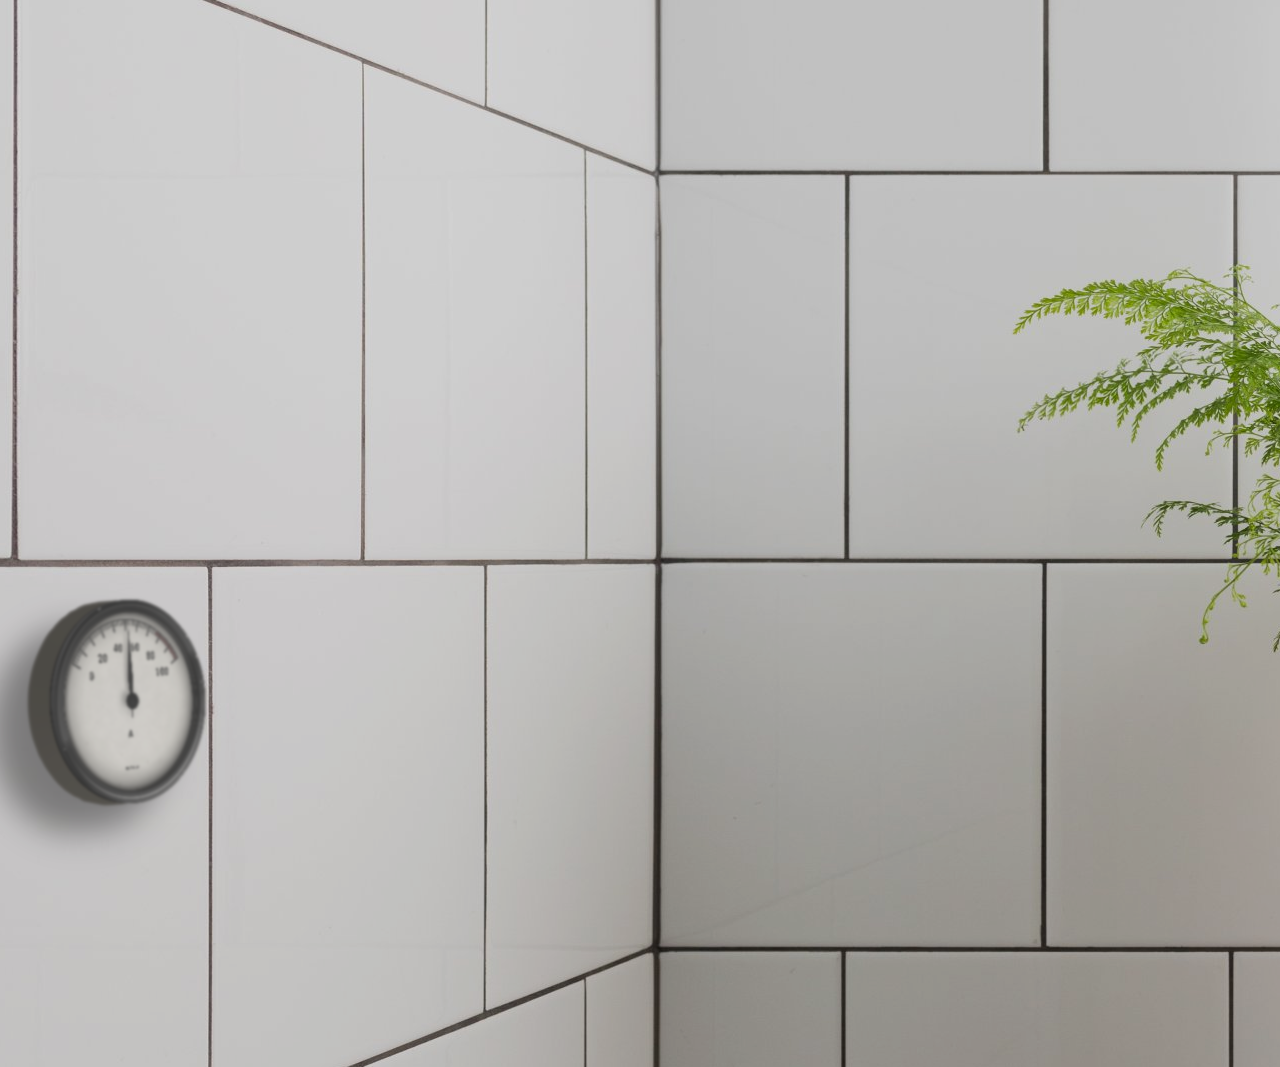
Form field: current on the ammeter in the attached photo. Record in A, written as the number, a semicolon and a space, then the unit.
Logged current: 50; A
